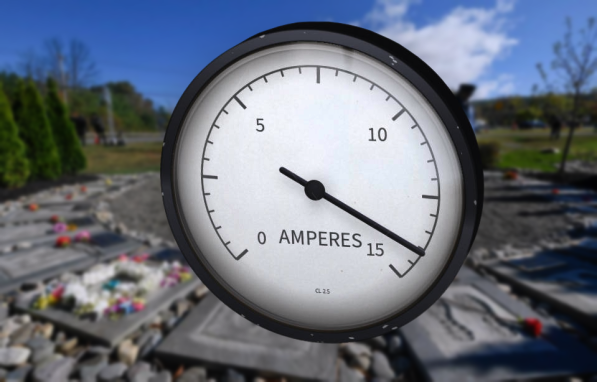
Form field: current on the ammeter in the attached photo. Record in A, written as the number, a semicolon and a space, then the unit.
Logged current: 14; A
